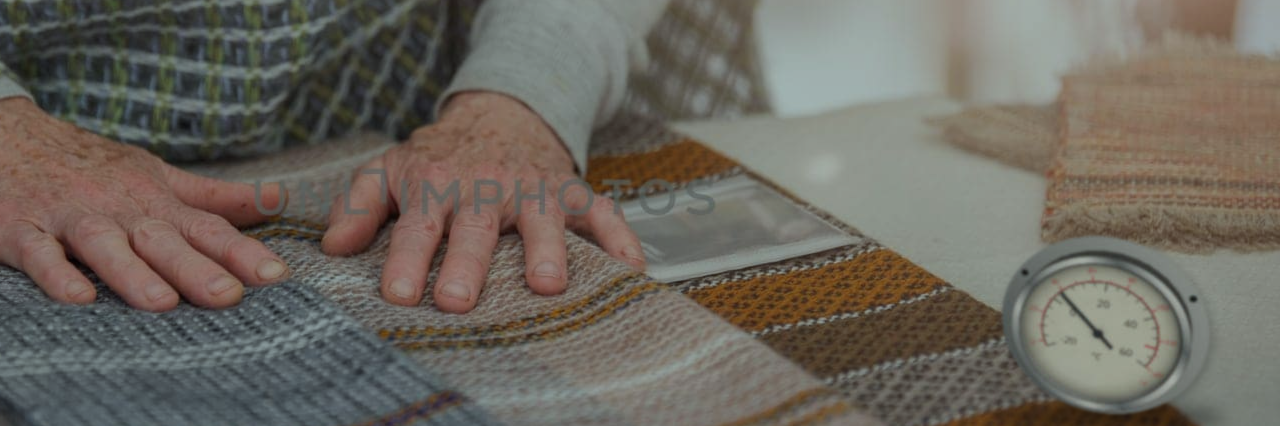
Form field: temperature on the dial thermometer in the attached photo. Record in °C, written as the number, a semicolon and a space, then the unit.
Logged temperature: 4; °C
